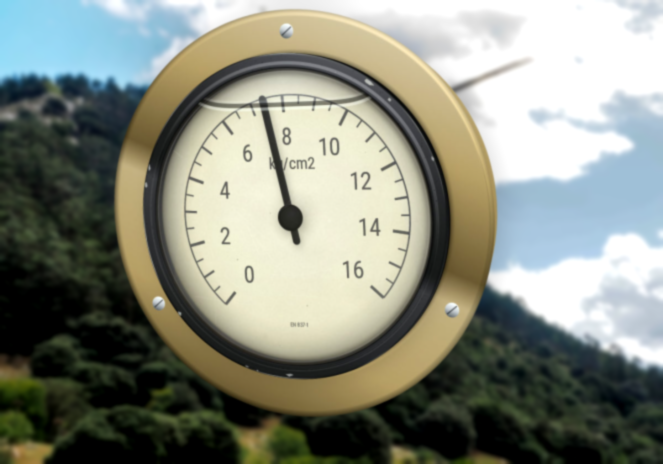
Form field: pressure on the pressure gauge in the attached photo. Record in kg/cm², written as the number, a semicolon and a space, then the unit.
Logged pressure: 7.5; kg/cm²
